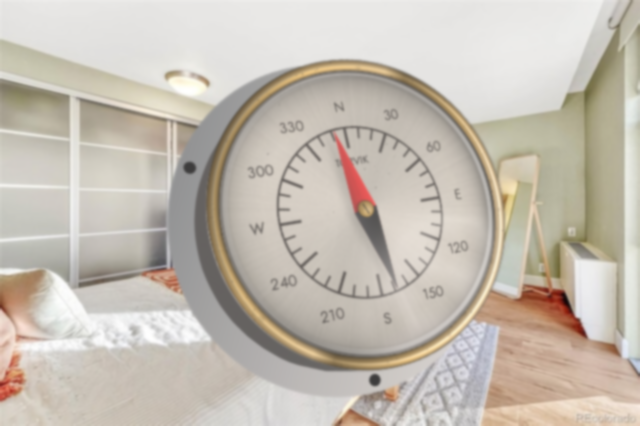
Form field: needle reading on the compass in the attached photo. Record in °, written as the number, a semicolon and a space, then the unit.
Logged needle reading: 350; °
